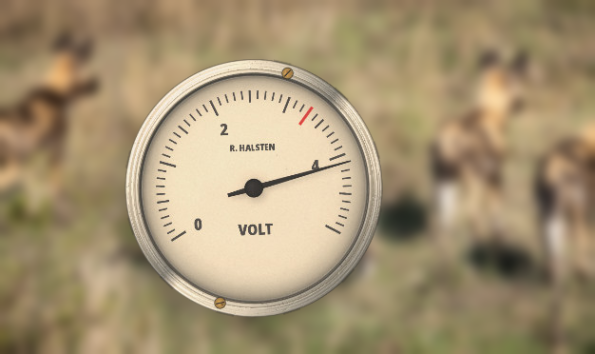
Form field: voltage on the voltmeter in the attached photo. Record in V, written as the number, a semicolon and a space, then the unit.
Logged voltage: 4.1; V
